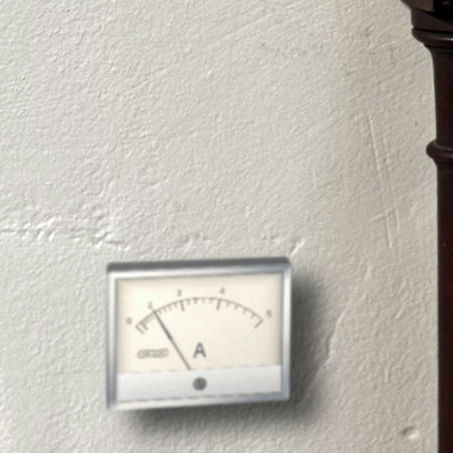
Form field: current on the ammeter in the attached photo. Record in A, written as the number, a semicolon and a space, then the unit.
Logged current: 2; A
